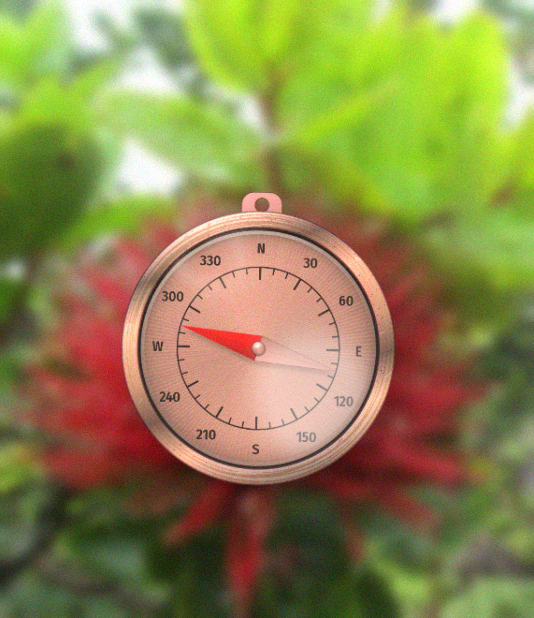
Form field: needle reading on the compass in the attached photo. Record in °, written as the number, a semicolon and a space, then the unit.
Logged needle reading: 285; °
